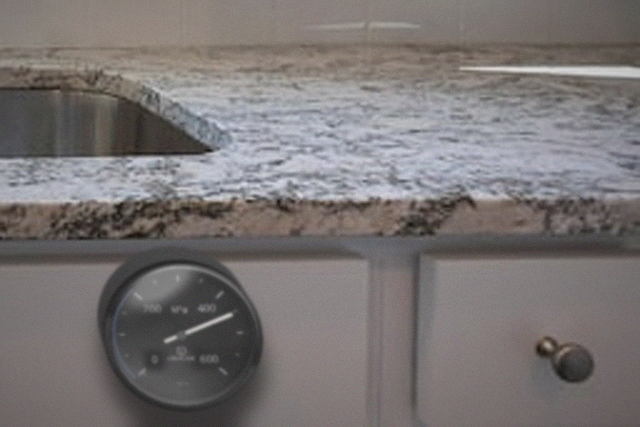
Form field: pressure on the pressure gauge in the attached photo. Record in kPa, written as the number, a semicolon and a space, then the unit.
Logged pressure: 450; kPa
